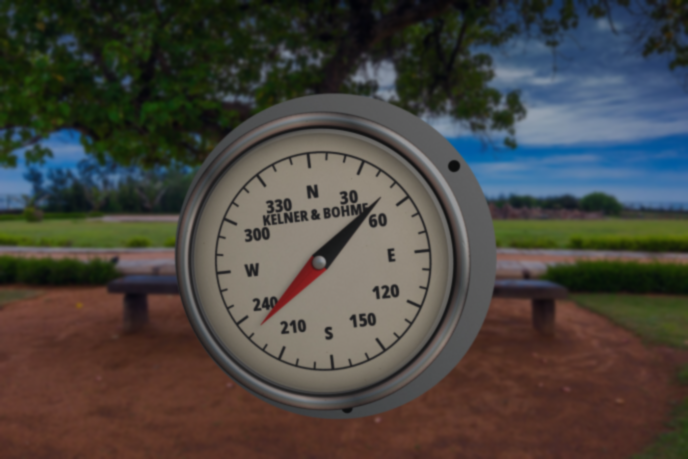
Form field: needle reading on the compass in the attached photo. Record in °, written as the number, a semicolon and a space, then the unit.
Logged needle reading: 230; °
